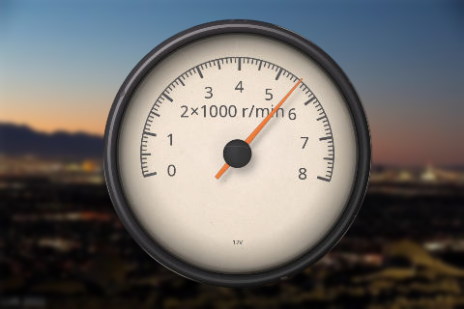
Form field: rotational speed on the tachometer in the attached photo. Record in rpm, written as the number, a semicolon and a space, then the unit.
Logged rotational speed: 5500; rpm
